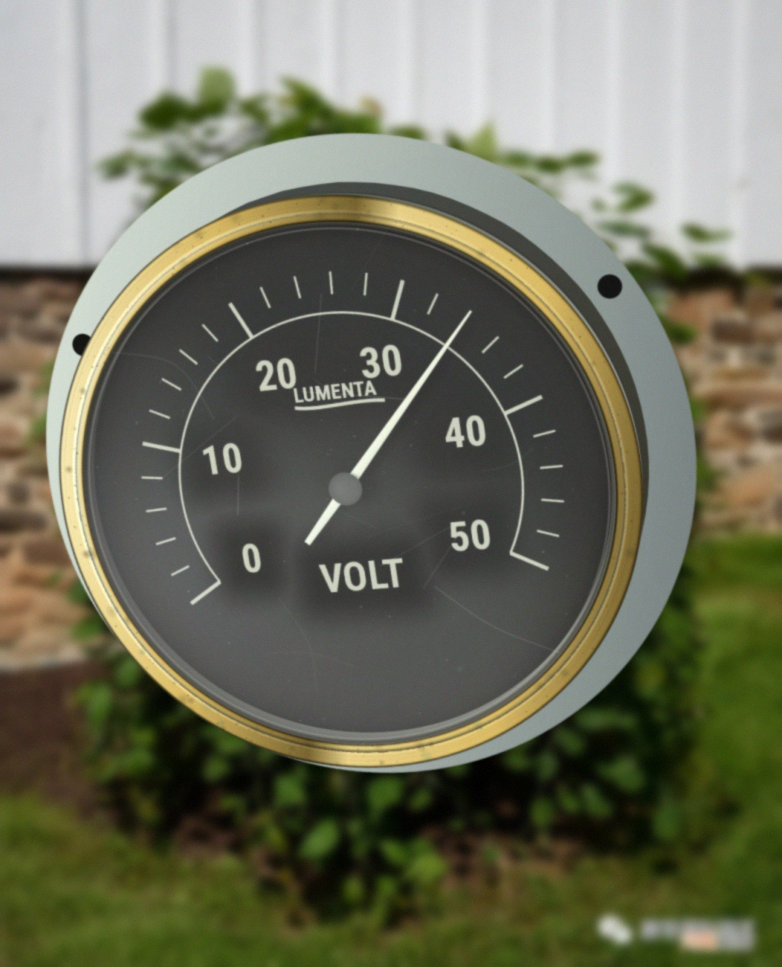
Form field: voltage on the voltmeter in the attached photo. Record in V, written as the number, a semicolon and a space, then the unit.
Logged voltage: 34; V
